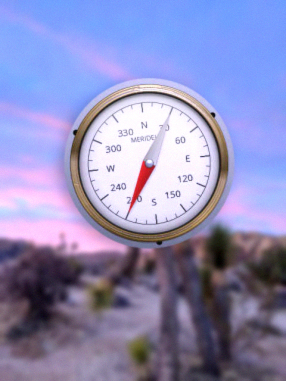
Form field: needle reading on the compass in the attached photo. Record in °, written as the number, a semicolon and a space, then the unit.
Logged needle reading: 210; °
